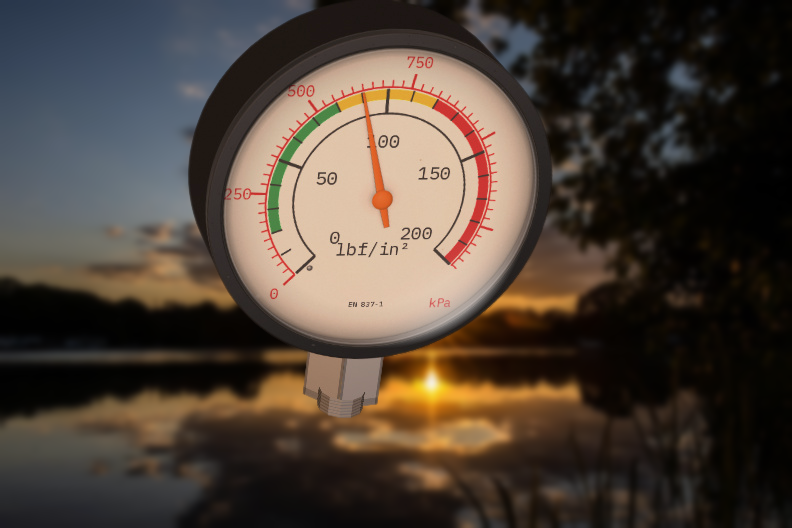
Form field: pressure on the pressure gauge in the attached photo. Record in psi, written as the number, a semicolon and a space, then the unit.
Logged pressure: 90; psi
